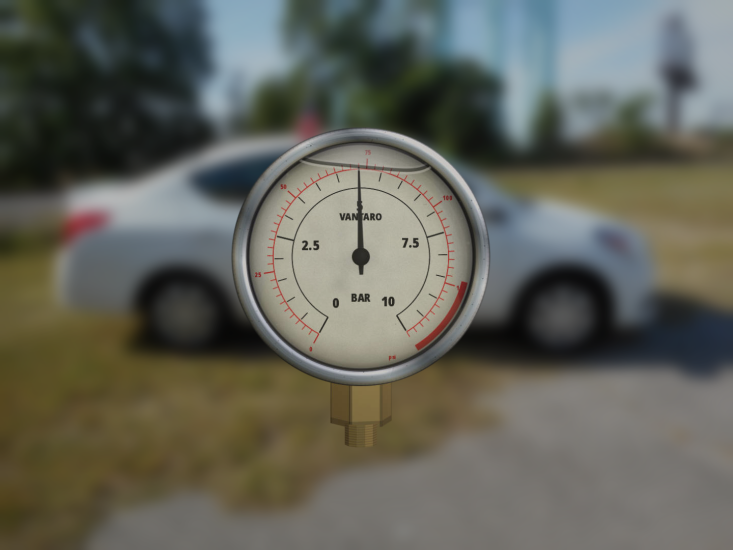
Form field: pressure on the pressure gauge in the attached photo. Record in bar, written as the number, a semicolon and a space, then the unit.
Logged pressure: 5; bar
